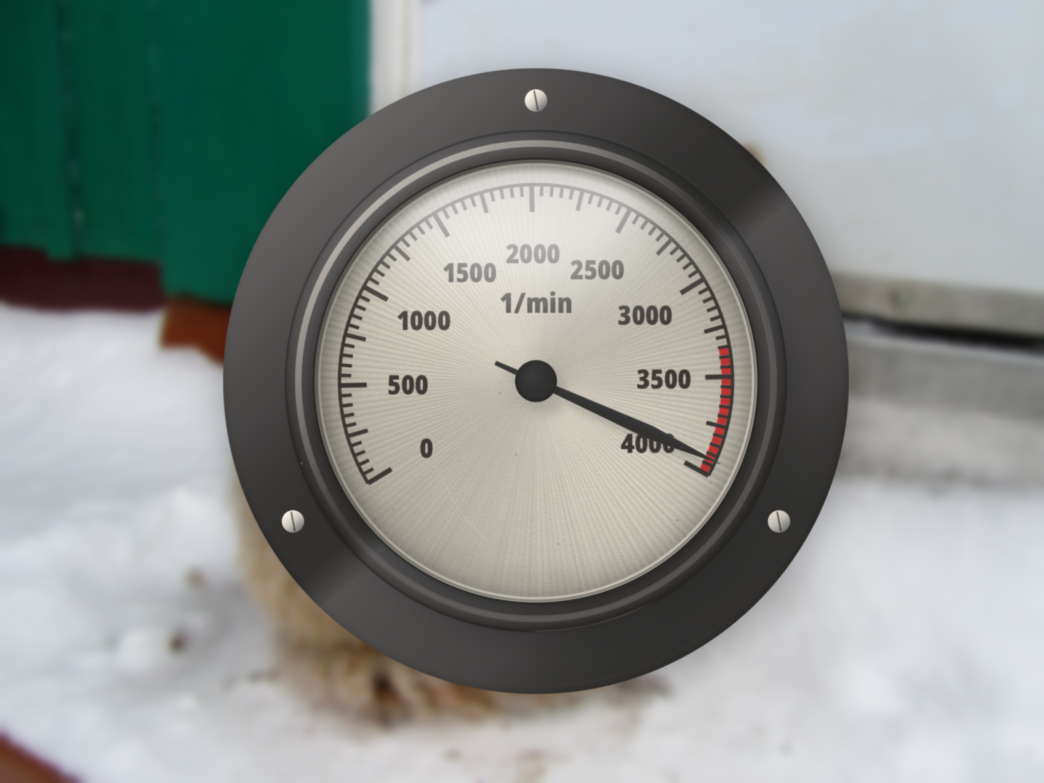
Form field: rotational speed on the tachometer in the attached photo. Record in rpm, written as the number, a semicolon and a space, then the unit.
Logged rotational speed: 3925; rpm
